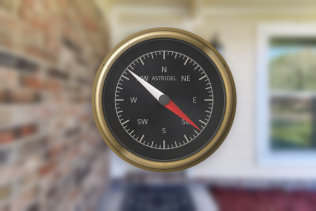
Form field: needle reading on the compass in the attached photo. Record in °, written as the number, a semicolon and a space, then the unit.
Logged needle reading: 130; °
